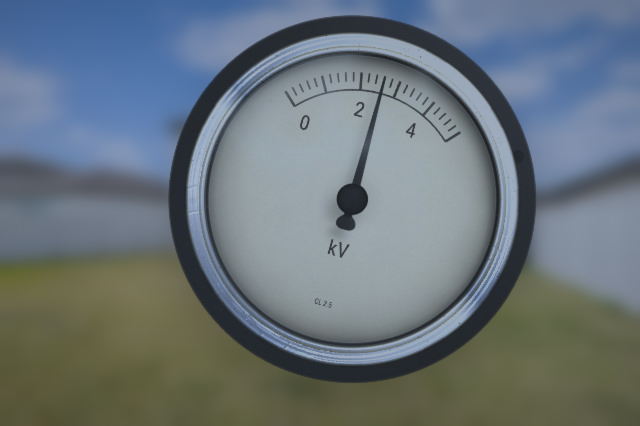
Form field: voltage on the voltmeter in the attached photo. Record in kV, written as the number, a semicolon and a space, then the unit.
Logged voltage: 2.6; kV
